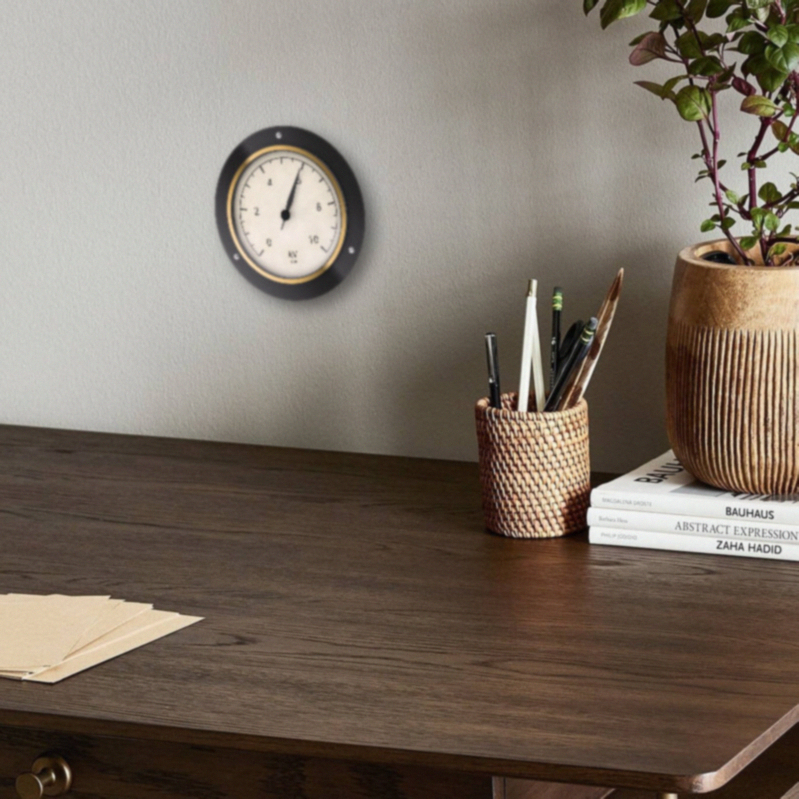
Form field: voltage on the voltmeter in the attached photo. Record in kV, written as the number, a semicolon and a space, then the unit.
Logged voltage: 6; kV
